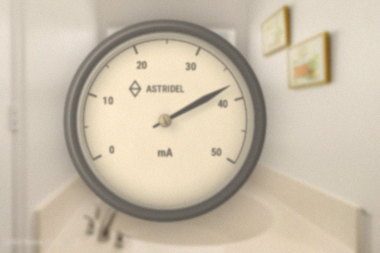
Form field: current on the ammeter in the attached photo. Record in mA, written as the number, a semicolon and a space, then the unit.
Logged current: 37.5; mA
